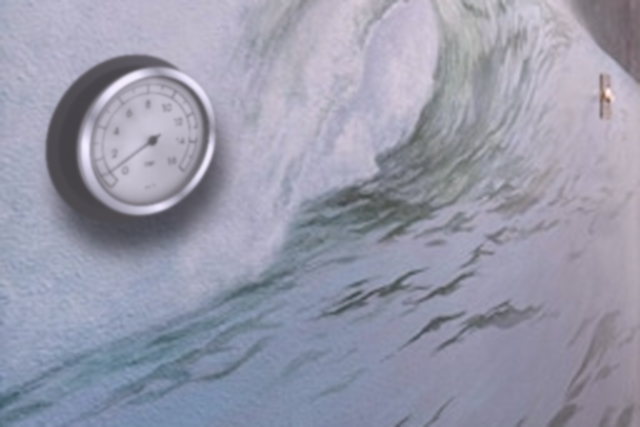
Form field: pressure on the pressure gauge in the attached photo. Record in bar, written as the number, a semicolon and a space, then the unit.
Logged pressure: 1; bar
